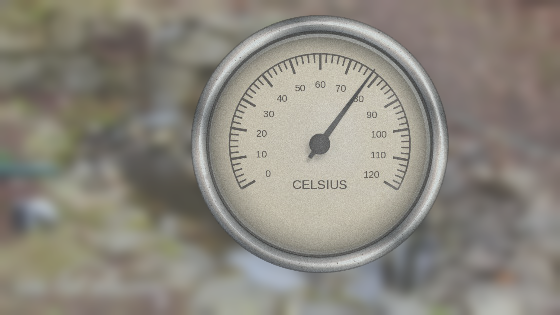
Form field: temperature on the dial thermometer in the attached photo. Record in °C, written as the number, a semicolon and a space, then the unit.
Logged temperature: 78; °C
